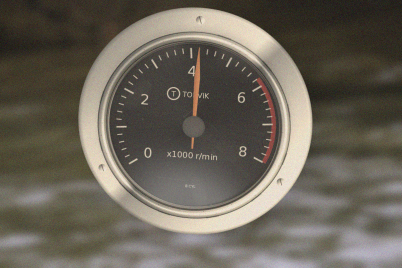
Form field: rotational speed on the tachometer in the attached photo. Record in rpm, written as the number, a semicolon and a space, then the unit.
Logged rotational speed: 4200; rpm
